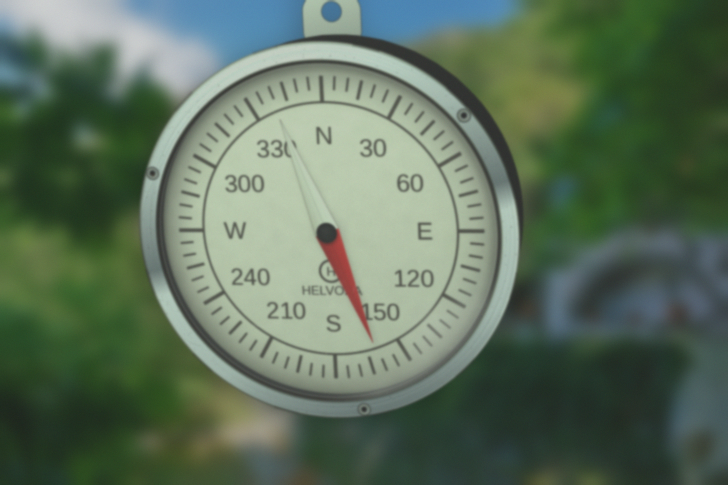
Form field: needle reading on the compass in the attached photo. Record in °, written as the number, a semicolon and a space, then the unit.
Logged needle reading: 160; °
